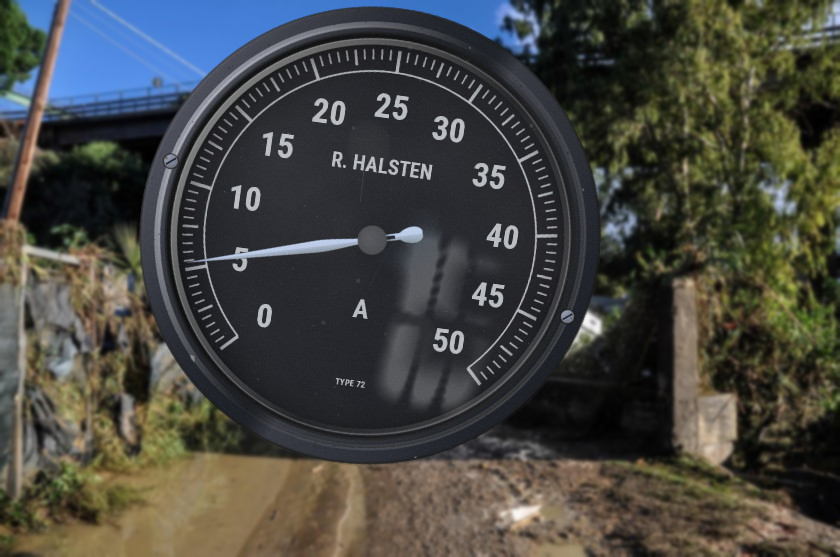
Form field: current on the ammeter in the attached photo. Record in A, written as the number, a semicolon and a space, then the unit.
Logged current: 5.5; A
